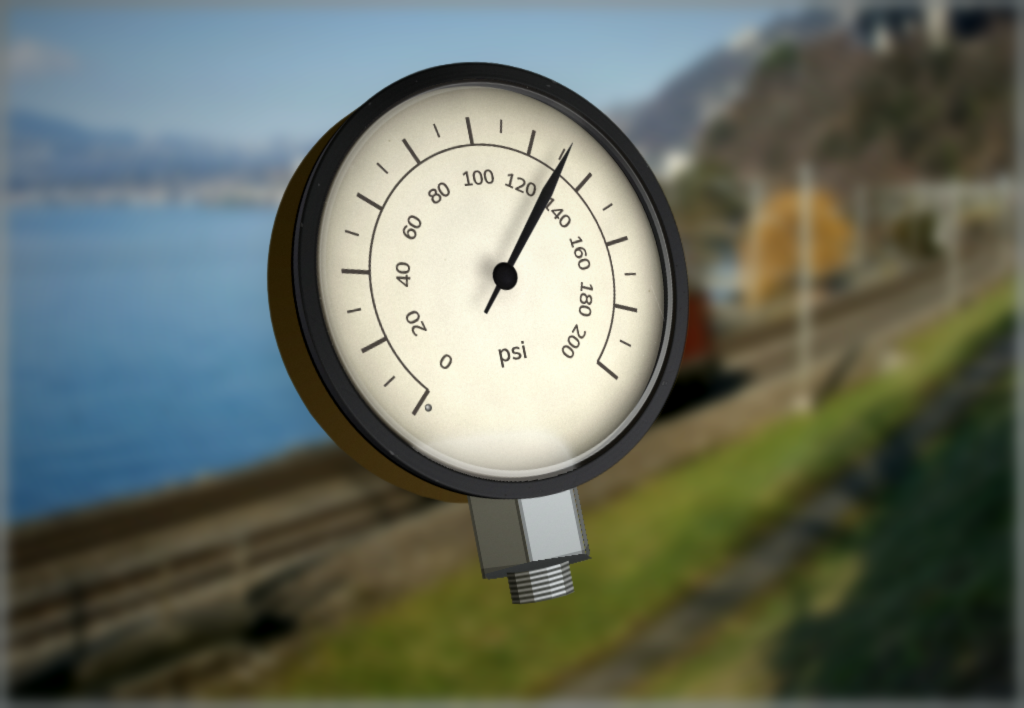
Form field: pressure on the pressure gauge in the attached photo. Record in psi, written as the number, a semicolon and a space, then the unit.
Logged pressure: 130; psi
